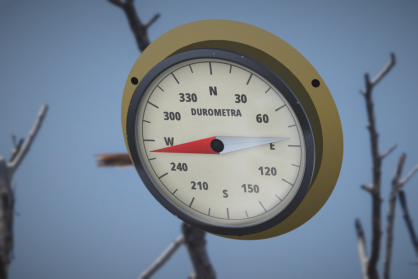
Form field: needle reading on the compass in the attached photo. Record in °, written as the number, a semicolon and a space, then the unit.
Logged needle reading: 262.5; °
